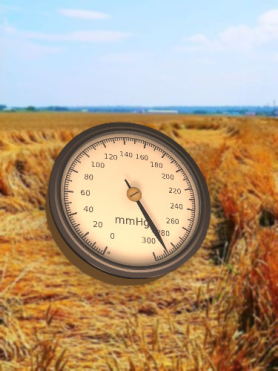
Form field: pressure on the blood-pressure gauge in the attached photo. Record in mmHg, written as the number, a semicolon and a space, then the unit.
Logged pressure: 290; mmHg
